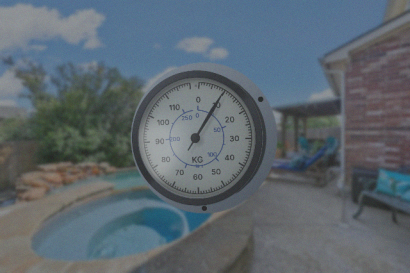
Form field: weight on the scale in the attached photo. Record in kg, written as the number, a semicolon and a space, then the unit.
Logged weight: 10; kg
